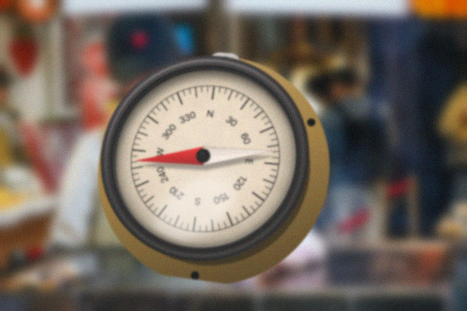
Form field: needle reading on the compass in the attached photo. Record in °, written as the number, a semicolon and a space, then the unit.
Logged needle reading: 260; °
